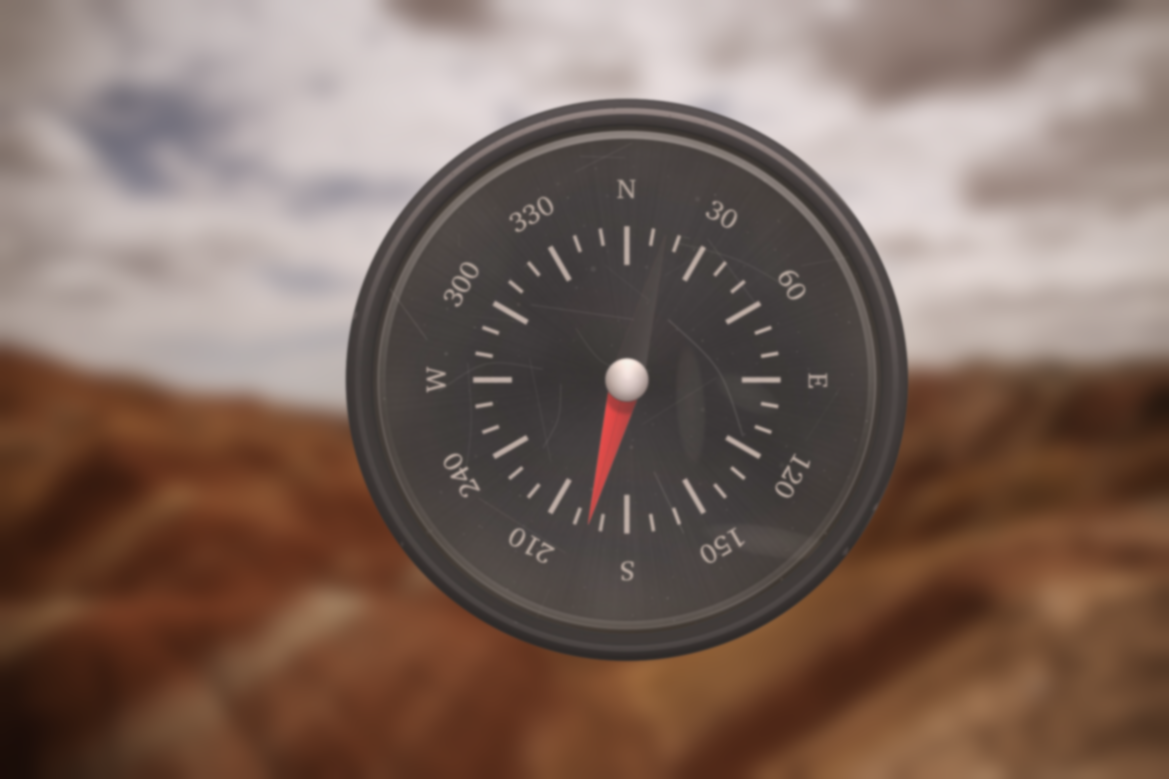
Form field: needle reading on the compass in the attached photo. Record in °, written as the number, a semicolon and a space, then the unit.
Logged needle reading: 195; °
